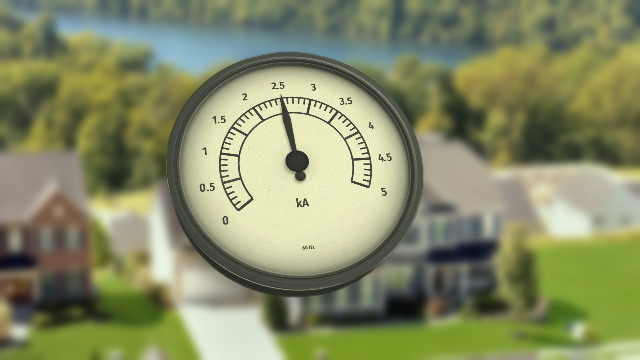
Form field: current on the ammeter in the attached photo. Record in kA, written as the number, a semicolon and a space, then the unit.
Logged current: 2.5; kA
